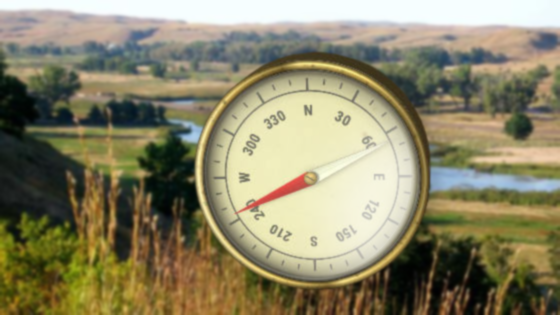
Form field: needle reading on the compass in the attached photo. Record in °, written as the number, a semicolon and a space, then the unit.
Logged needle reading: 245; °
